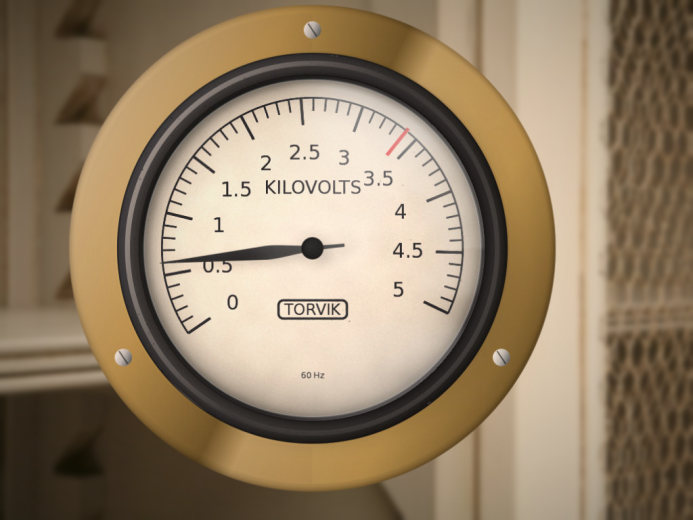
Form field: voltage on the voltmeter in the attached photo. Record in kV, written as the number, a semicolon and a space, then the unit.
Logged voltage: 0.6; kV
